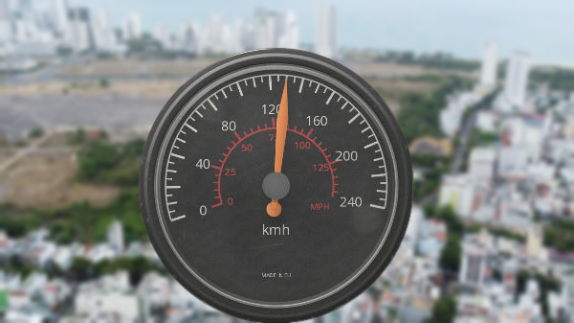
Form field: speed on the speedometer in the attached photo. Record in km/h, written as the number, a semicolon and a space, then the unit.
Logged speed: 130; km/h
